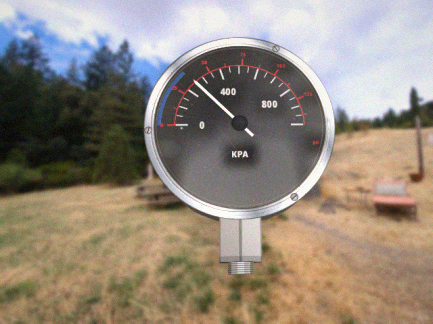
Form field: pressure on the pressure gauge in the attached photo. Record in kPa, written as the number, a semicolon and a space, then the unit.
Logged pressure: 250; kPa
